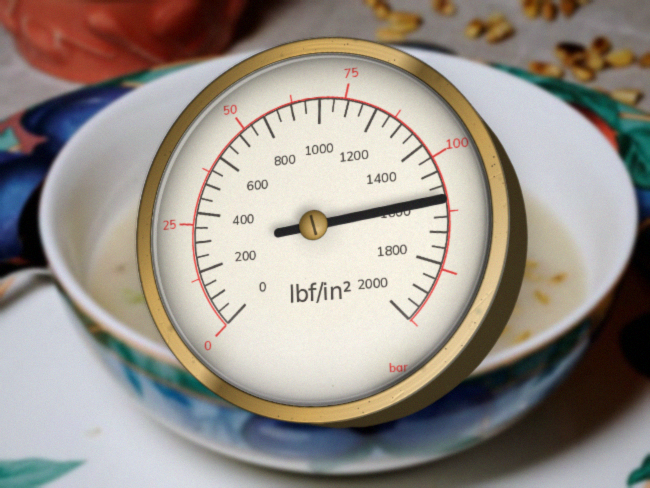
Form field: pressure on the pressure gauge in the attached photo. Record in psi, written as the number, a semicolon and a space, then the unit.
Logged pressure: 1600; psi
